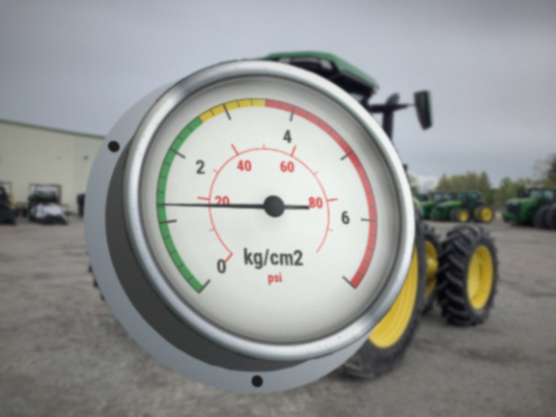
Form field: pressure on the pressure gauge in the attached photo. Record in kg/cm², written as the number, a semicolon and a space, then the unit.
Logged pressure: 1.2; kg/cm²
